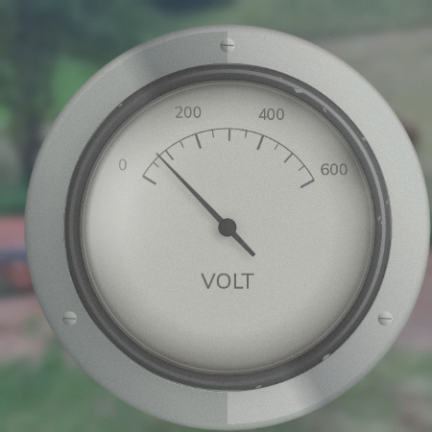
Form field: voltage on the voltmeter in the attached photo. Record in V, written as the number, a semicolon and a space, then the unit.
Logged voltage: 75; V
